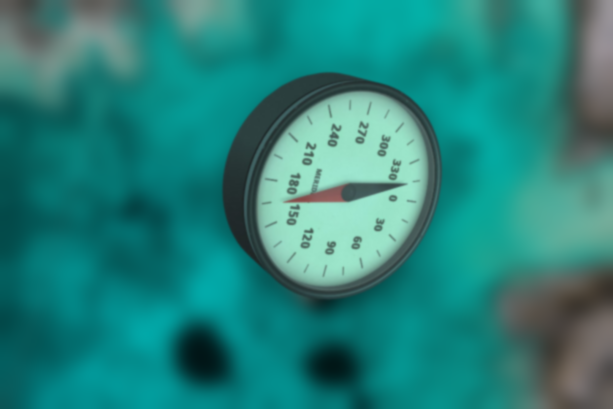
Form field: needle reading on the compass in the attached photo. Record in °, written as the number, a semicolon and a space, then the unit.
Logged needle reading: 165; °
